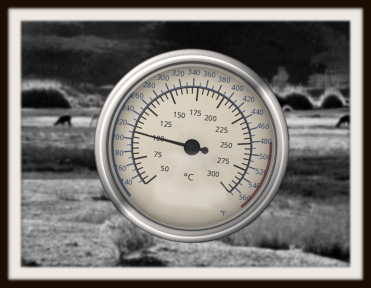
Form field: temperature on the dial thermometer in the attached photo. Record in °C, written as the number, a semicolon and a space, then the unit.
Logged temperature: 100; °C
